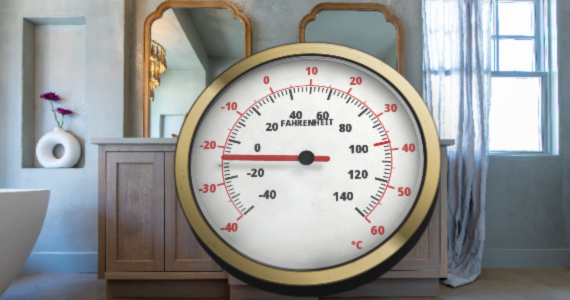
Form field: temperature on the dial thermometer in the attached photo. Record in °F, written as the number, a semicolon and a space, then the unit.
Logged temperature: -10; °F
